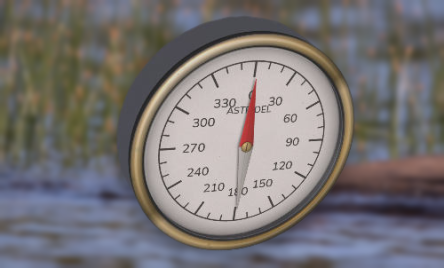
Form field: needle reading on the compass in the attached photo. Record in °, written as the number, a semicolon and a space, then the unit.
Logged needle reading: 0; °
